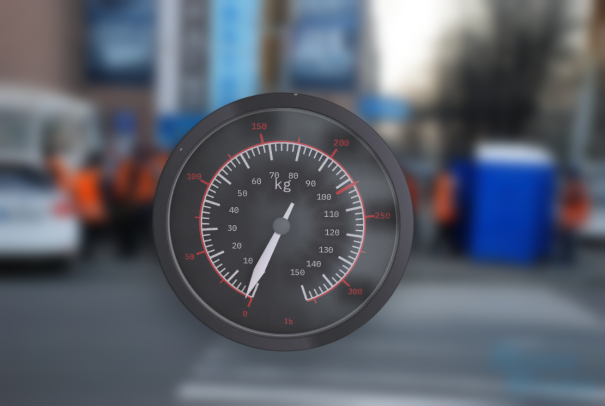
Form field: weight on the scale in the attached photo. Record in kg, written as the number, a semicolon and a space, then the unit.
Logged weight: 2; kg
